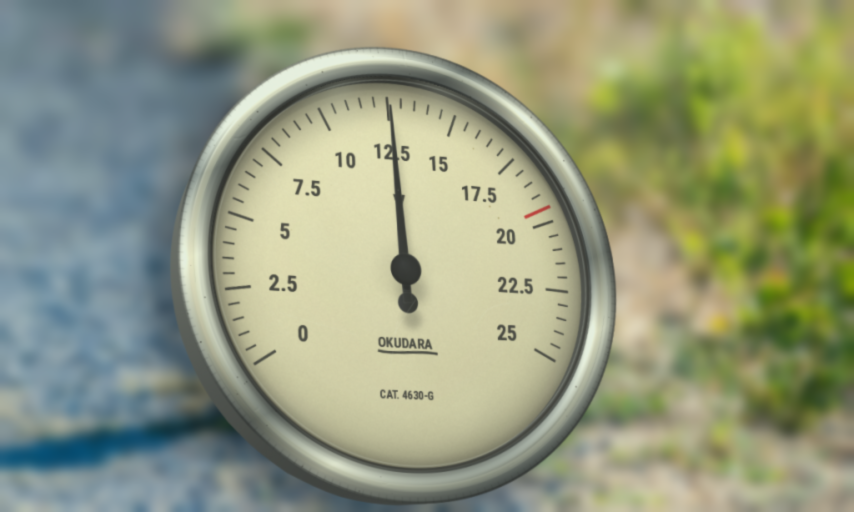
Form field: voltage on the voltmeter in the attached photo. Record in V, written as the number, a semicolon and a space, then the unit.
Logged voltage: 12.5; V
